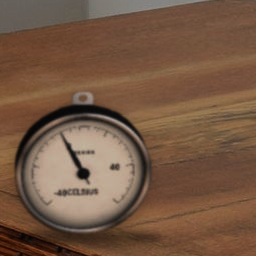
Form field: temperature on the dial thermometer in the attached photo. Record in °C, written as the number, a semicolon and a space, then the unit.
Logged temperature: 0; °C
